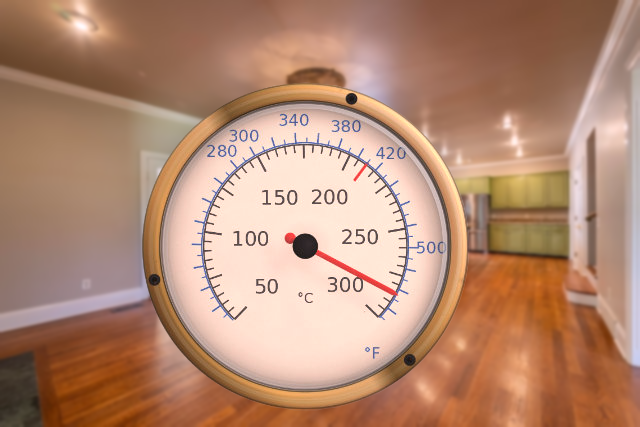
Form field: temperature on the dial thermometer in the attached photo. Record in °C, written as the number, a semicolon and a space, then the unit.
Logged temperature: 285; °C
